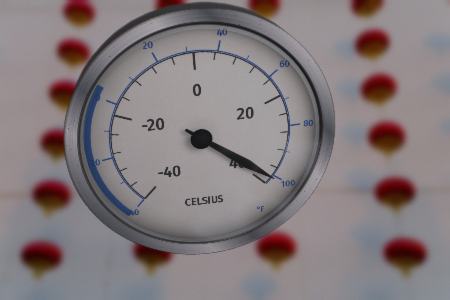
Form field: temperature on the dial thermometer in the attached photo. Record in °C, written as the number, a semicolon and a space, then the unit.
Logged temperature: 38; °C
